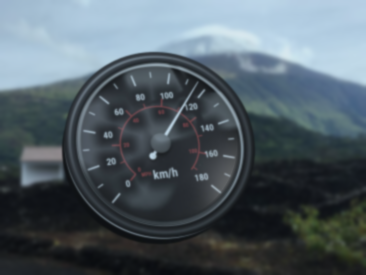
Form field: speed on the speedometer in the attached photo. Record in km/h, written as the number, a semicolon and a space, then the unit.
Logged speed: 115; km/h
